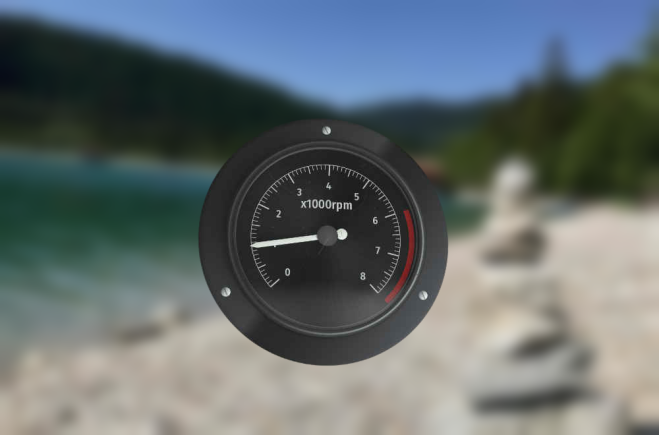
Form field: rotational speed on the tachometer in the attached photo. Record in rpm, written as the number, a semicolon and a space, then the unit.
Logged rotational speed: 1000; rpm
